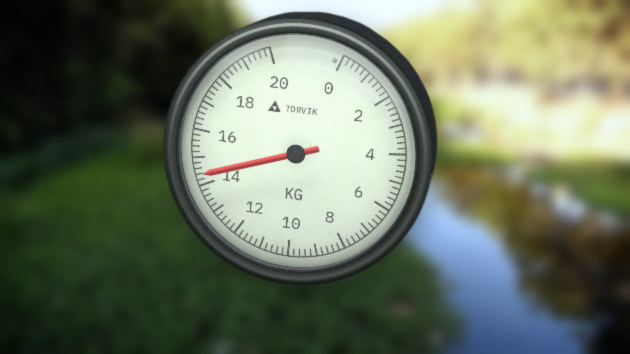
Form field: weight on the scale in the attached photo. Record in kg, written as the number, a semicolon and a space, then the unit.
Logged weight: 14.4; kg
